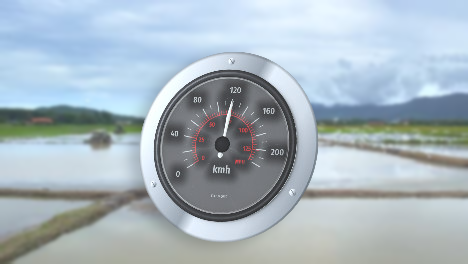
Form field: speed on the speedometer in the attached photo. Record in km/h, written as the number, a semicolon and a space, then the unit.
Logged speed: 120; km/h
